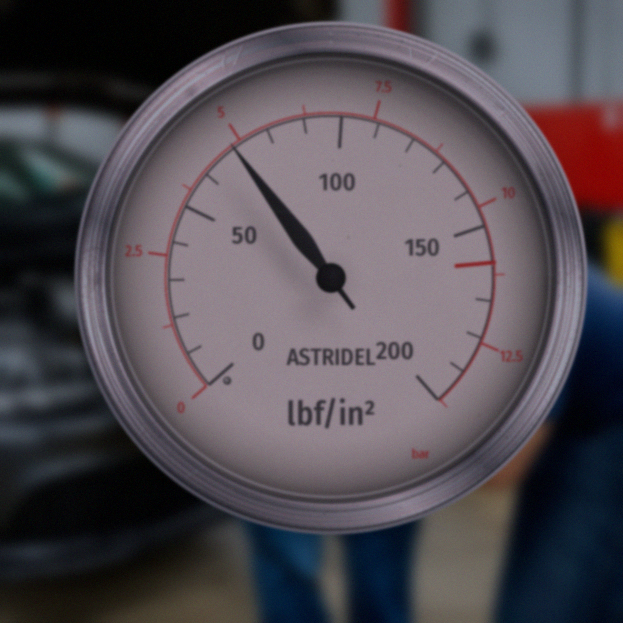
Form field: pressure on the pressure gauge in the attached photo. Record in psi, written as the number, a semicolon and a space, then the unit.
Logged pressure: 70; psi
